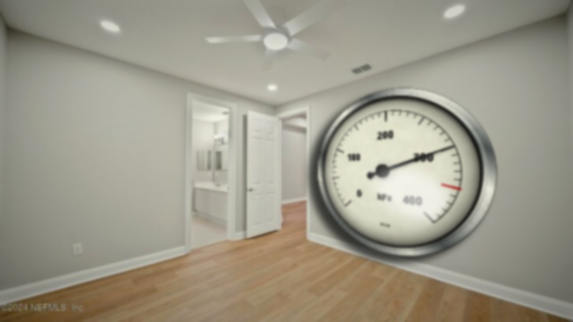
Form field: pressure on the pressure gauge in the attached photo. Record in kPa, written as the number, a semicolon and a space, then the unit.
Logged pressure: 300; kPa
